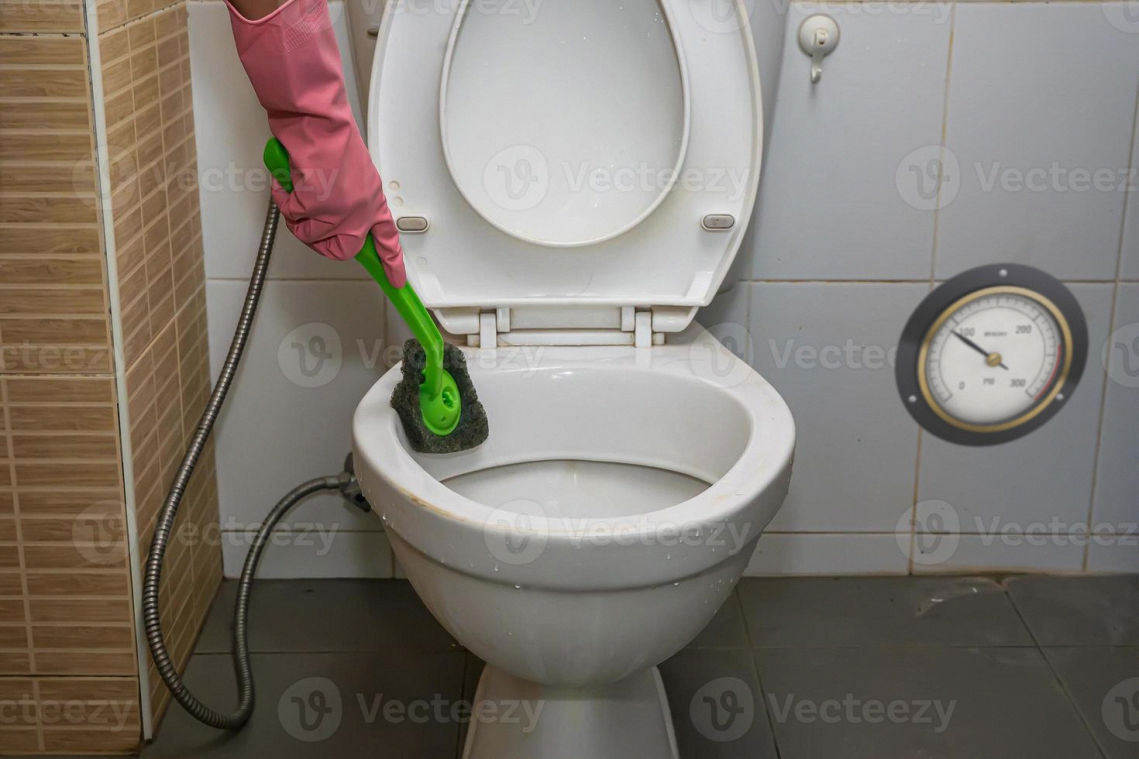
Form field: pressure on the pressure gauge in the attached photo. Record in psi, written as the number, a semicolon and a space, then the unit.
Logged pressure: 90; psi
